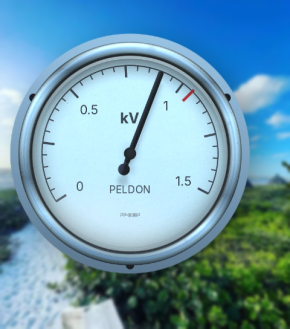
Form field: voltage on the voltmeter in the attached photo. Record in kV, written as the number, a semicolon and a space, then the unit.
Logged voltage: 0.9; kV
